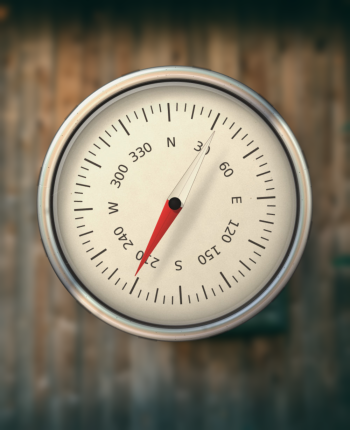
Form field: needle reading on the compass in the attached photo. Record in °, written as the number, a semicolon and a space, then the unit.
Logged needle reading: 212.5; °
